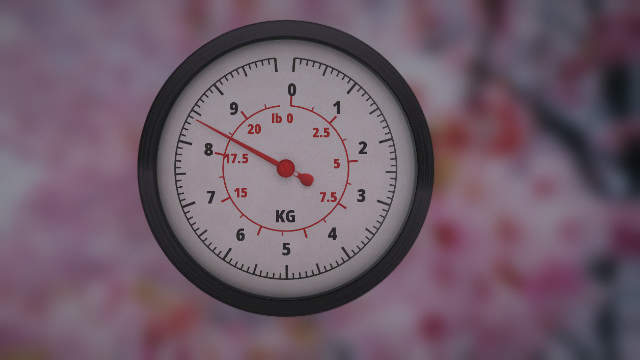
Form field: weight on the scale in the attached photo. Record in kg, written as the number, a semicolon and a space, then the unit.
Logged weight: 8.4; kg
